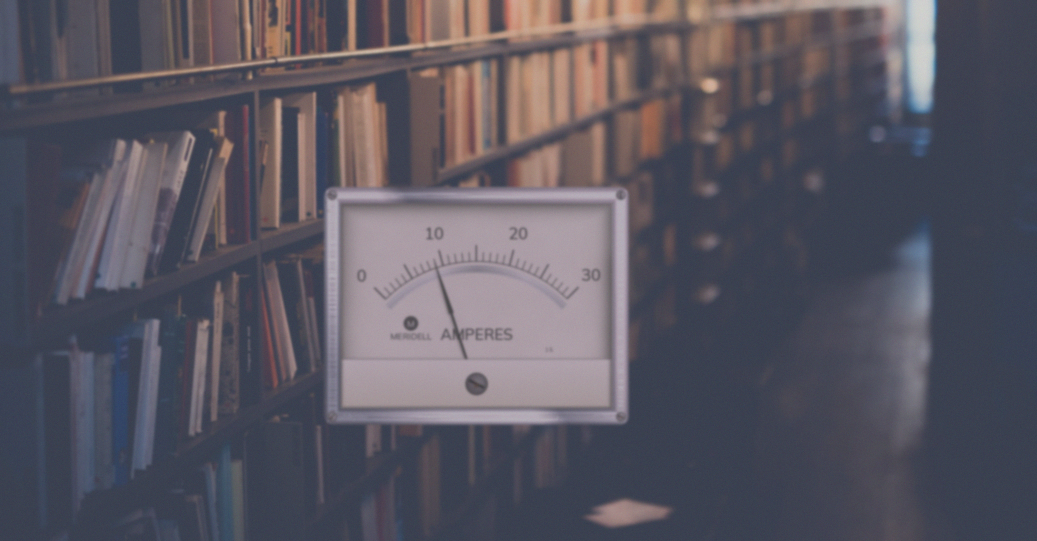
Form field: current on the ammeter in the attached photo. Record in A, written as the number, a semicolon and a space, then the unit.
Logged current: 9; A
